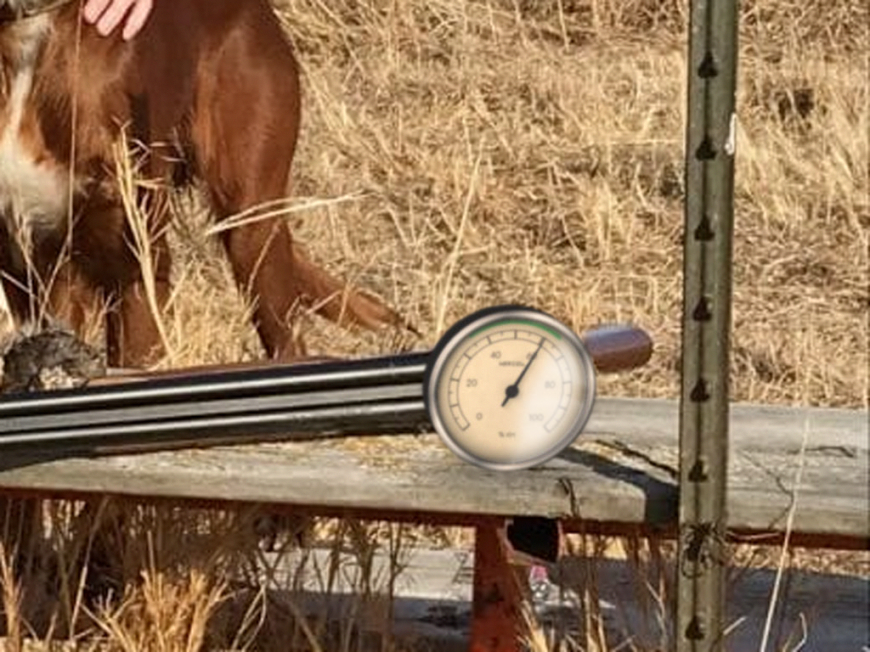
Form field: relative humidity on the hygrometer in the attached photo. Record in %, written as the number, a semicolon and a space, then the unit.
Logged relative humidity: 60; %
